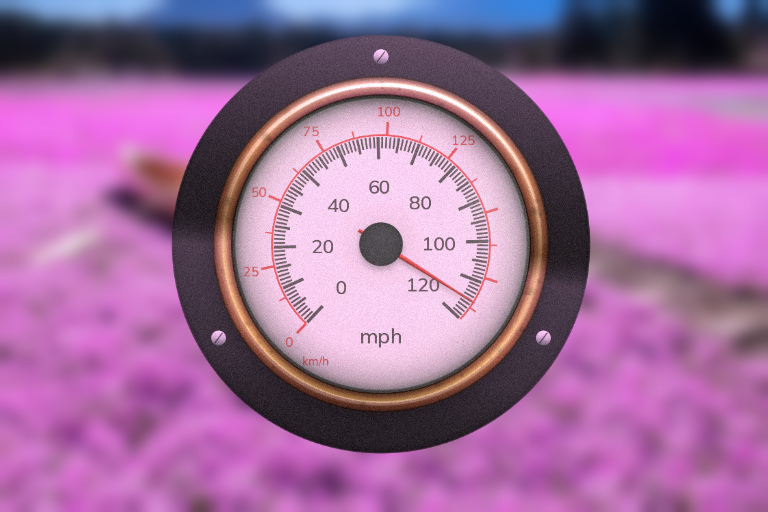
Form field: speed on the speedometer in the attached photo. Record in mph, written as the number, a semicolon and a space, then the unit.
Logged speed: 115; mph
